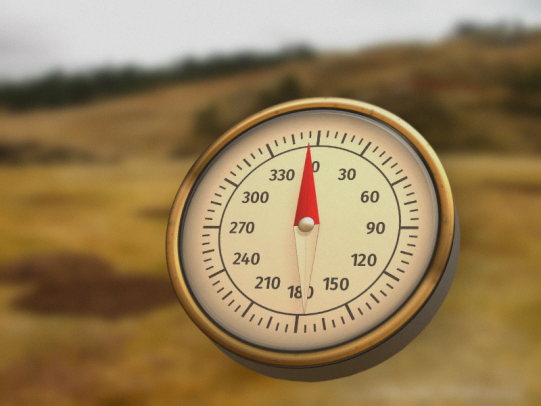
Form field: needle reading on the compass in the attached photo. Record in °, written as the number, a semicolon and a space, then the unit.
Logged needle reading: 355; °
